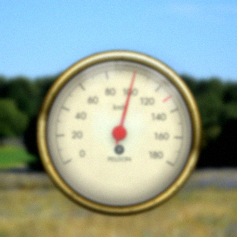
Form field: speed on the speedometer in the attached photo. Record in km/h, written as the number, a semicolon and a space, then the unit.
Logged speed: 100; km/h
